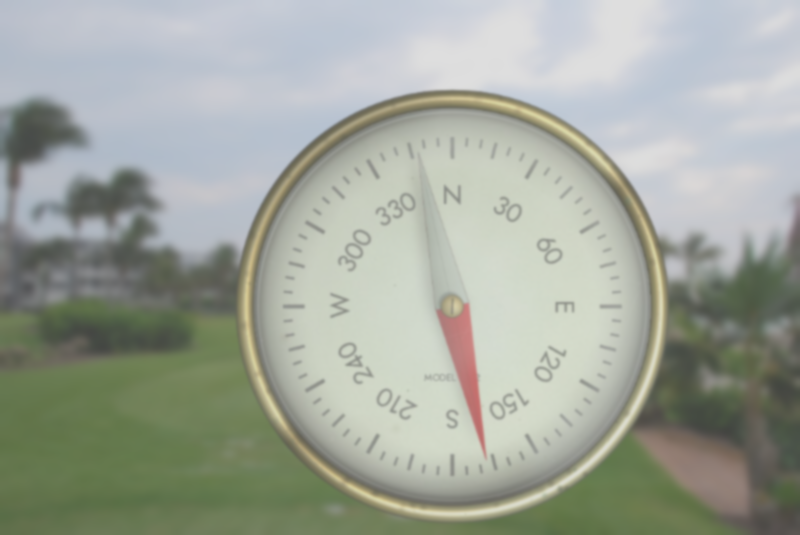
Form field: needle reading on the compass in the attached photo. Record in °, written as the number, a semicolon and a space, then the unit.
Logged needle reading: 167.5; °
